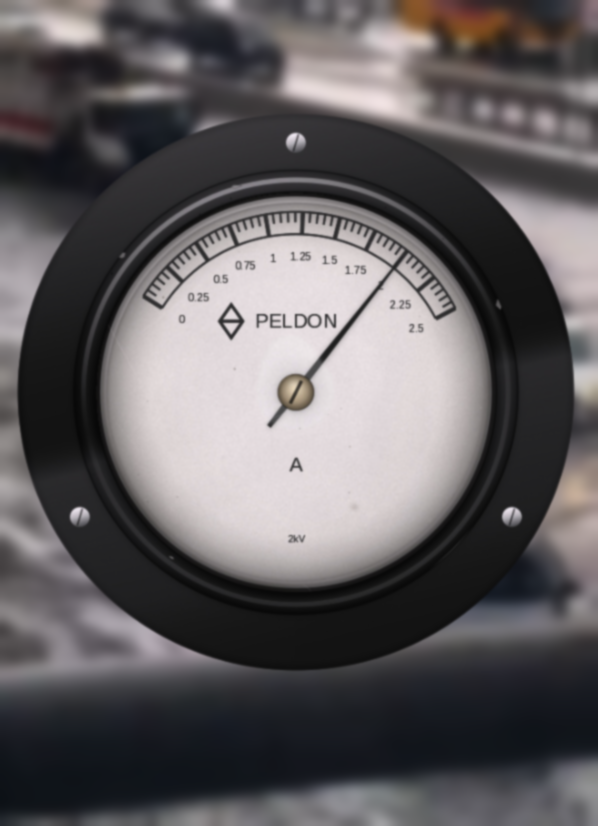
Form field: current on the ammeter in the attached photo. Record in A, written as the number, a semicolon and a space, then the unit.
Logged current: 2; A
